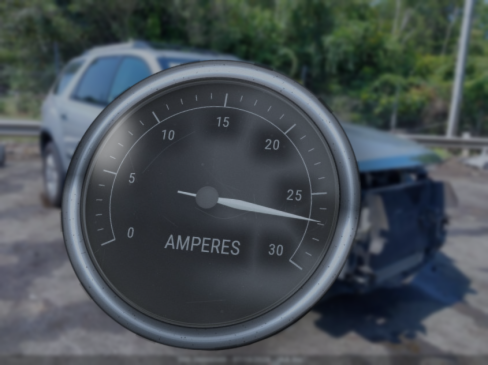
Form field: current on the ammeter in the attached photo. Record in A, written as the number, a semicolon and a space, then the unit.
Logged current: 27; A
